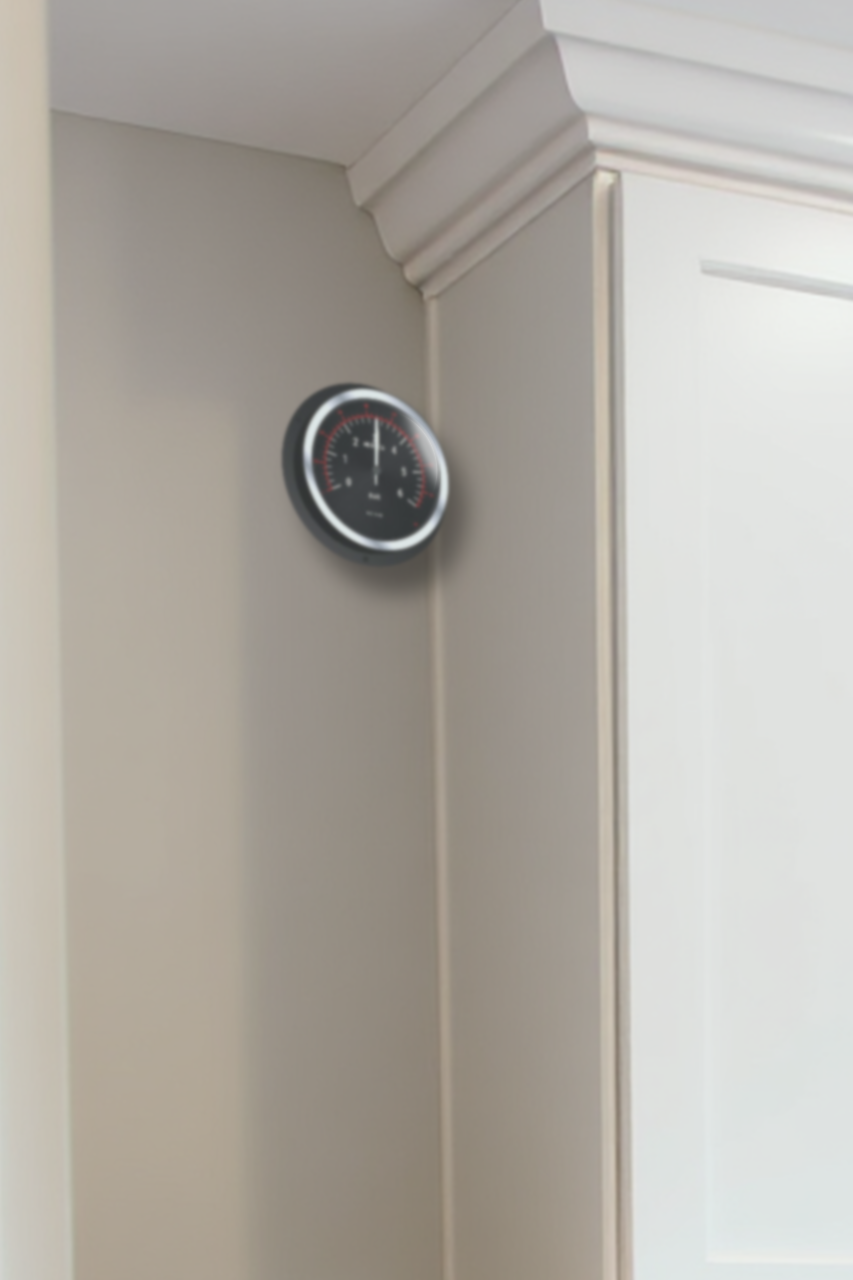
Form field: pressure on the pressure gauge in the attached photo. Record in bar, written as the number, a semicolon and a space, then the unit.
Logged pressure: 3; bar
